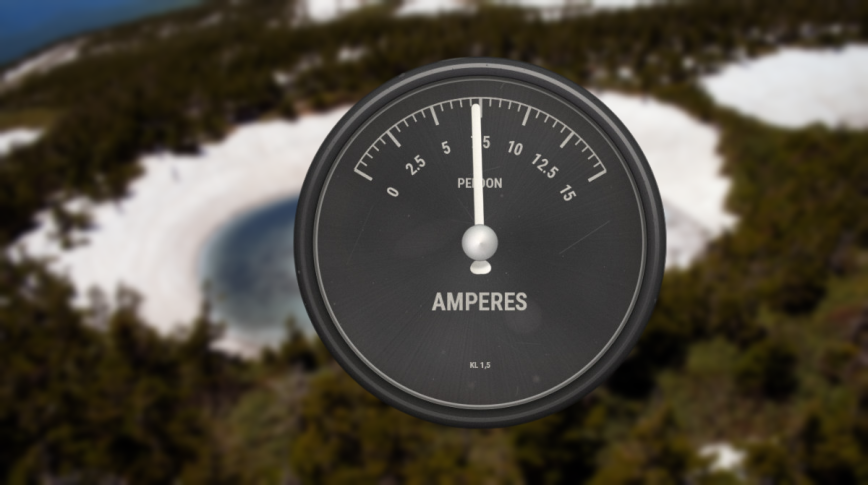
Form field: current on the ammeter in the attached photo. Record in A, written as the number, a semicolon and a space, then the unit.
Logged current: 7.25; A
